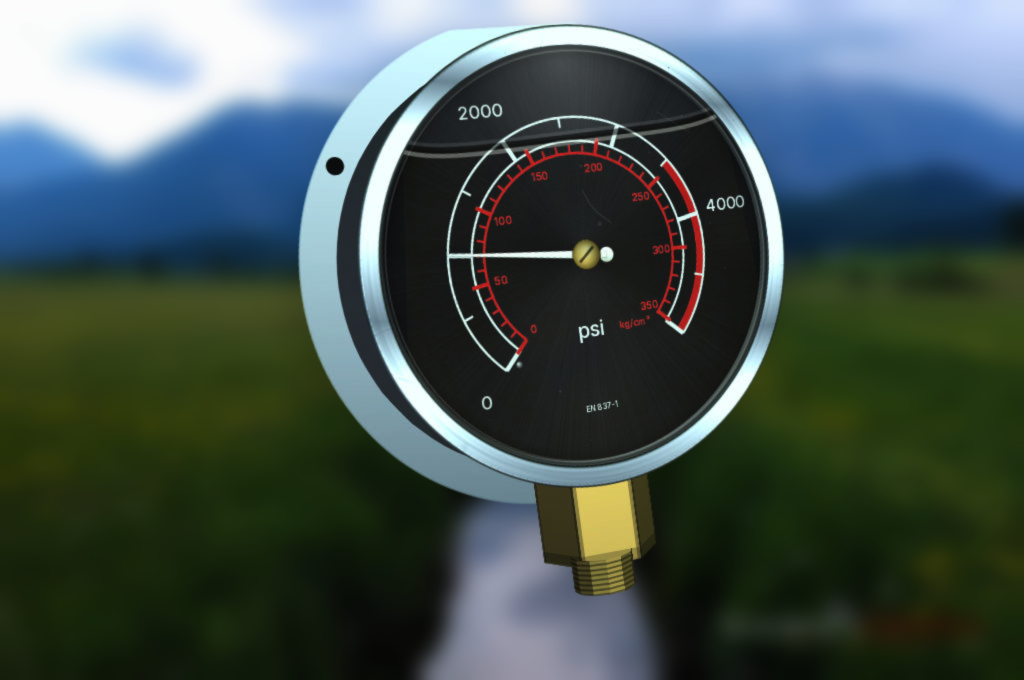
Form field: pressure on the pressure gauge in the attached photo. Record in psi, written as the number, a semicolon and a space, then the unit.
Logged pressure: 1000; psi
